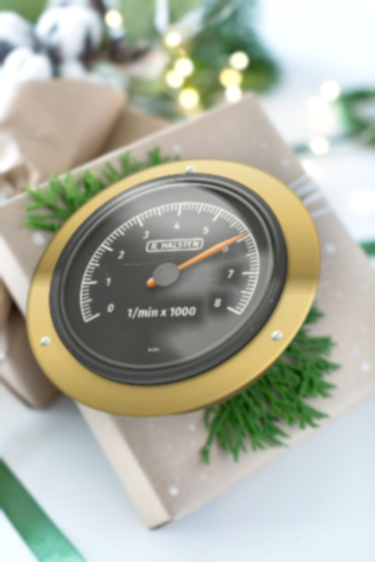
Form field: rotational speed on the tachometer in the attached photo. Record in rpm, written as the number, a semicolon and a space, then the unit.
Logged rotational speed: 6000; rpm
